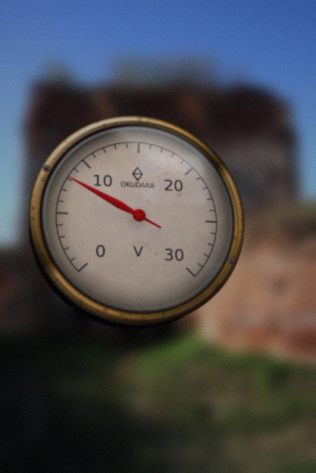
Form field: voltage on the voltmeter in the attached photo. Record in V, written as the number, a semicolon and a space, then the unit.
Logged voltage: 8; V
